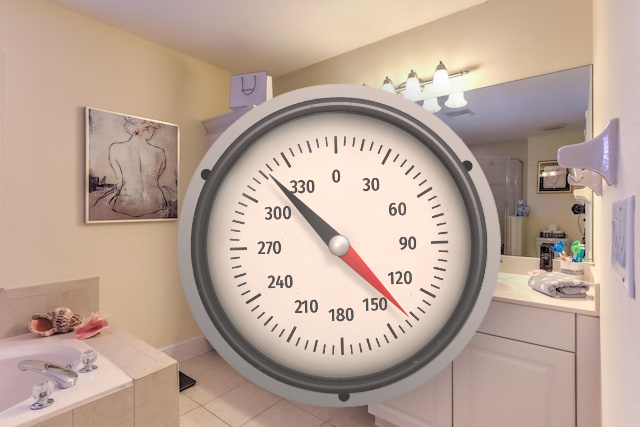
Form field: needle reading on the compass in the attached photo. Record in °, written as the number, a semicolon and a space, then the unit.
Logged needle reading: 137.5; °
